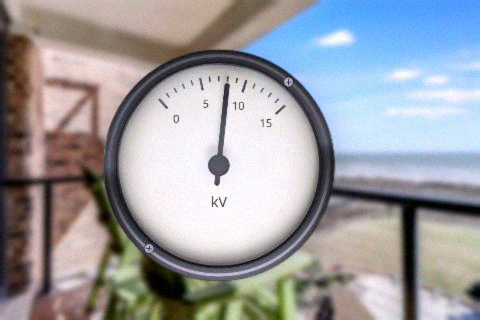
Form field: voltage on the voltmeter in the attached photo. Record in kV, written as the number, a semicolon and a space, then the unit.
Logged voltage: 8; kV
